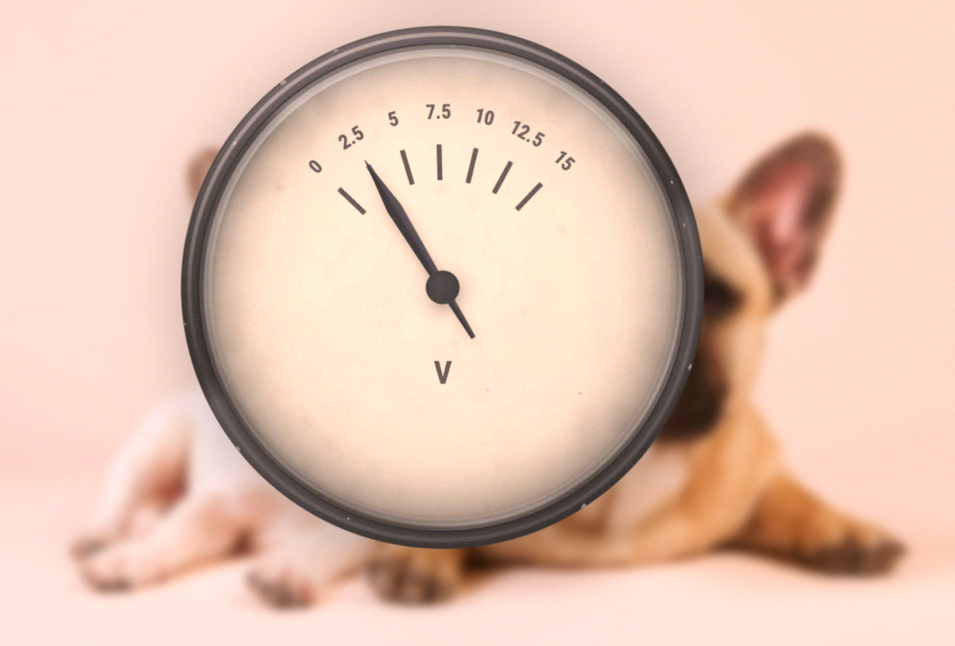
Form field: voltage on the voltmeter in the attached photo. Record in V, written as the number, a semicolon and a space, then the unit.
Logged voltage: 2.5; V
